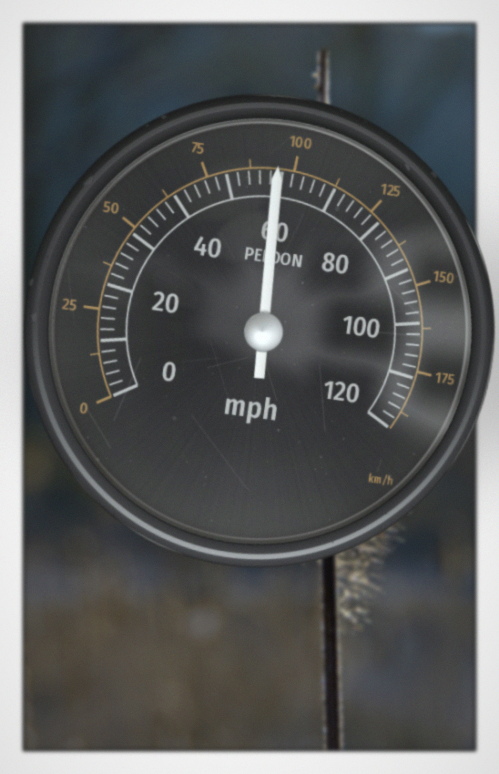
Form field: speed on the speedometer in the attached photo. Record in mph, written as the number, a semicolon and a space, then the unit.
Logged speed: 59; mph
